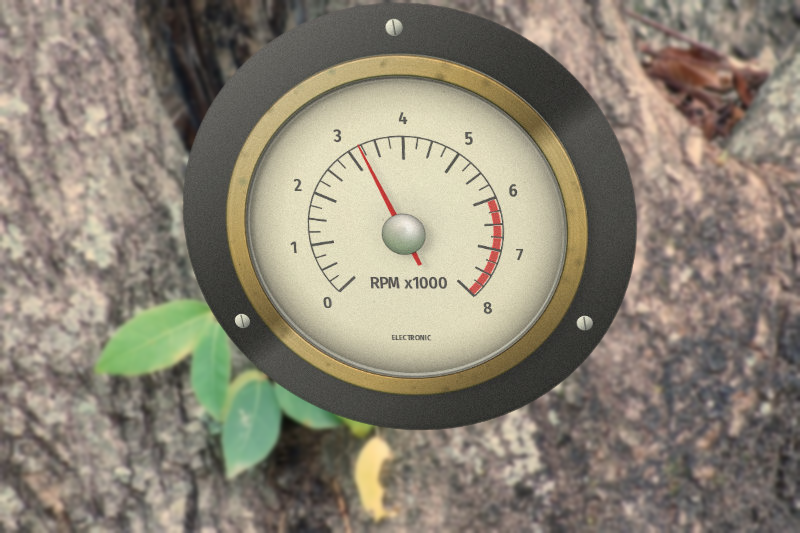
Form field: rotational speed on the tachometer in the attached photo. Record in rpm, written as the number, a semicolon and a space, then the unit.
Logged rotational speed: 3250; rpm
